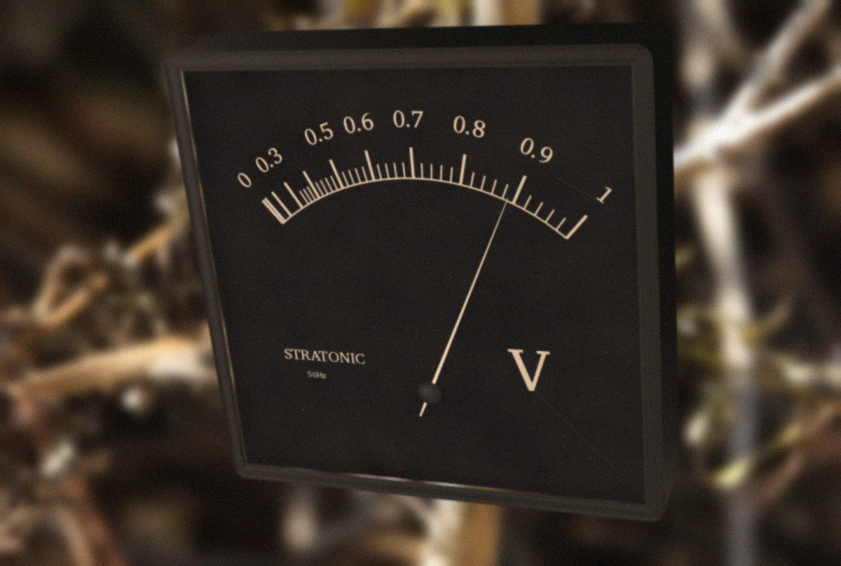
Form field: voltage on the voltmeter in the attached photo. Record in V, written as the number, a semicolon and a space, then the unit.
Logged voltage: 0.89; V
